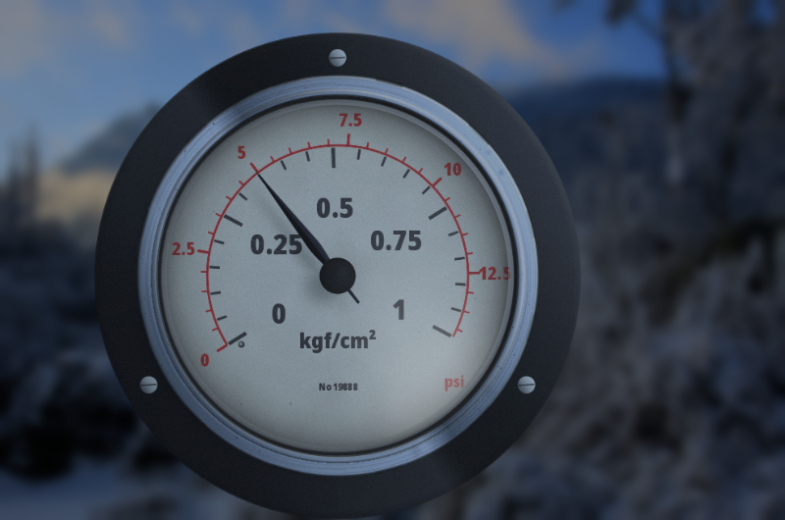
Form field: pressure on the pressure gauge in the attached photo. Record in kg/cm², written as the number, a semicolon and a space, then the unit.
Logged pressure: 0.35; kg/cm²
